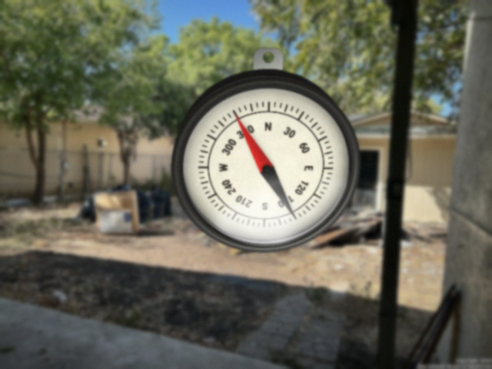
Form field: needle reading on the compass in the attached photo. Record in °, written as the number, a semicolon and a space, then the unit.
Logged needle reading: 330; °
